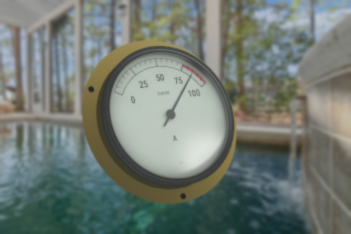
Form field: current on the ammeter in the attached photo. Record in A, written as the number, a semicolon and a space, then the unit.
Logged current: 85; A
